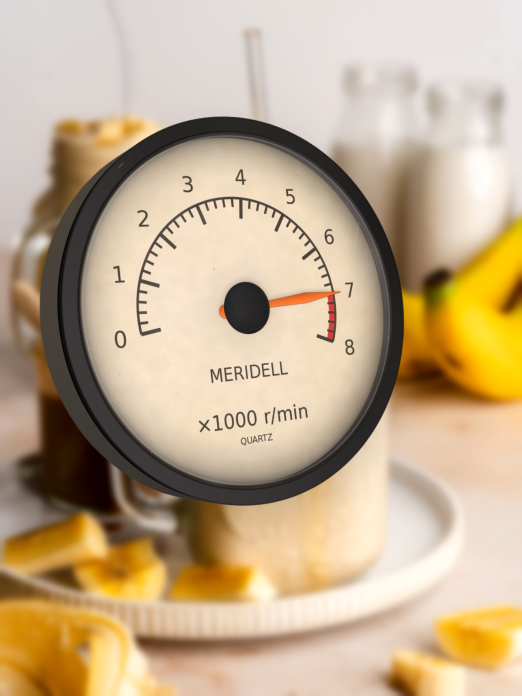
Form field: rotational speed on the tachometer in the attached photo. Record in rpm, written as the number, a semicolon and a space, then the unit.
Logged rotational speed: 7000; rpm
